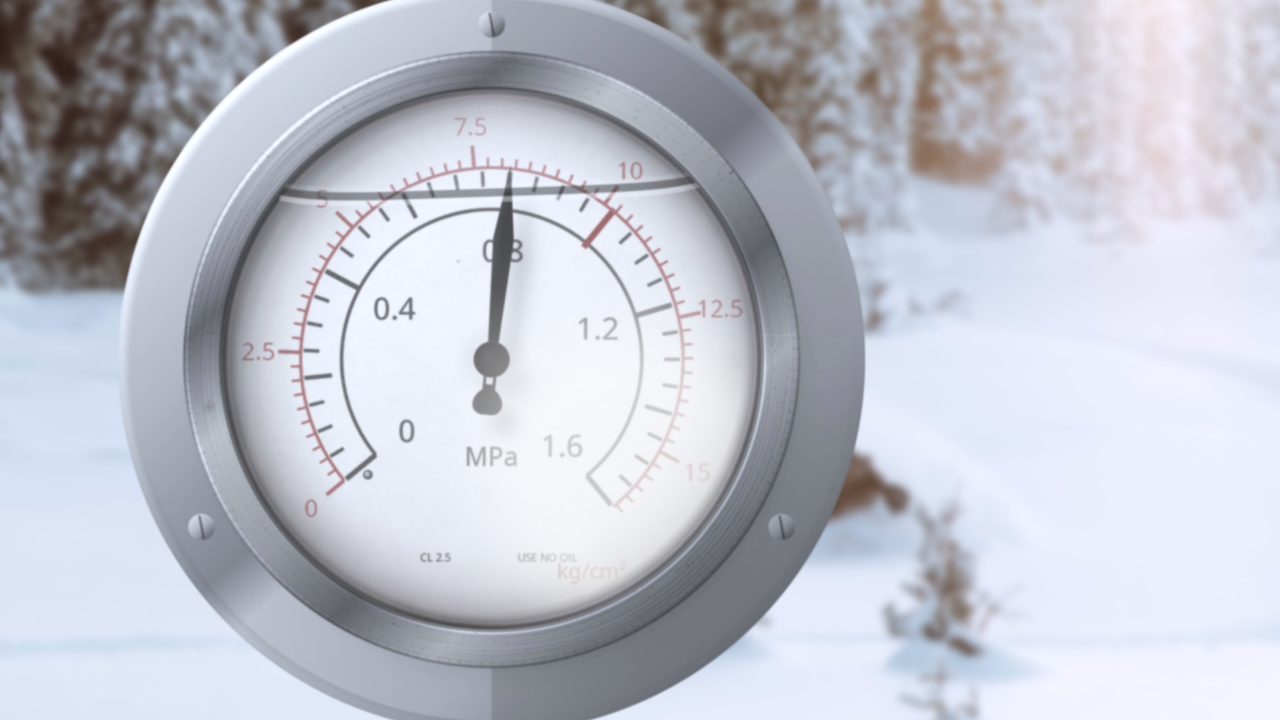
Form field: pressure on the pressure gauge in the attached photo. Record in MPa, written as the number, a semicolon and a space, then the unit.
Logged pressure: 0.8; MPa
